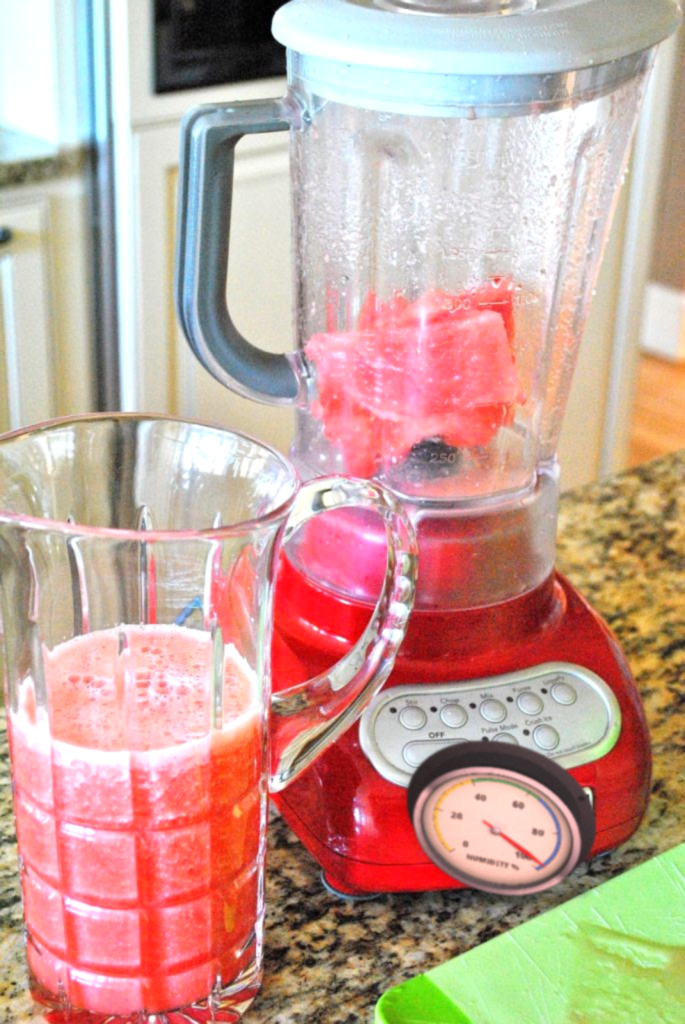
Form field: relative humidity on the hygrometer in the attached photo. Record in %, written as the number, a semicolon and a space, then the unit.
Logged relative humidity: 96; %
